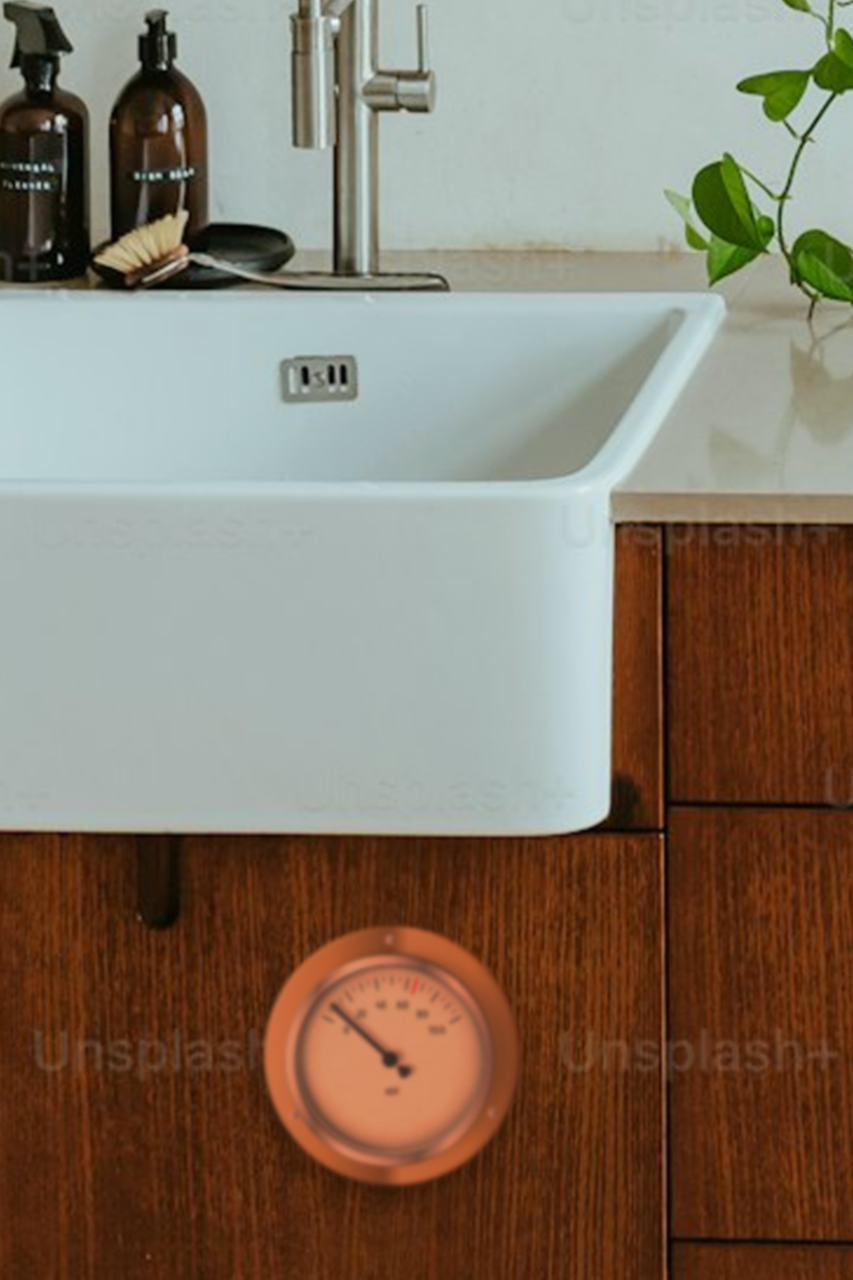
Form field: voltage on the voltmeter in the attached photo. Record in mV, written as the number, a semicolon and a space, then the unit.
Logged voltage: 10; mV
